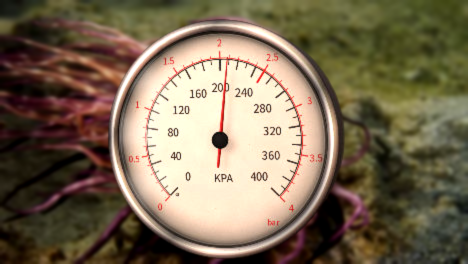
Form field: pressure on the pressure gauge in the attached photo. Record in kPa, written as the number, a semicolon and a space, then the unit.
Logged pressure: 210; kPa
